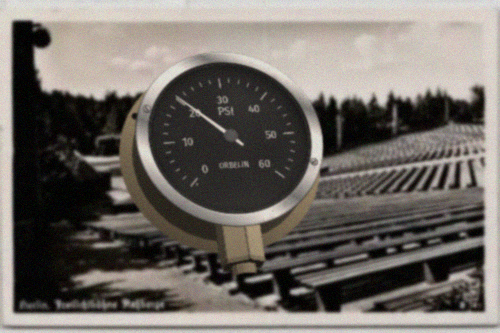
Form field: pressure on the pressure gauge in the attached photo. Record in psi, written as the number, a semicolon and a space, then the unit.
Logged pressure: 20; psi
